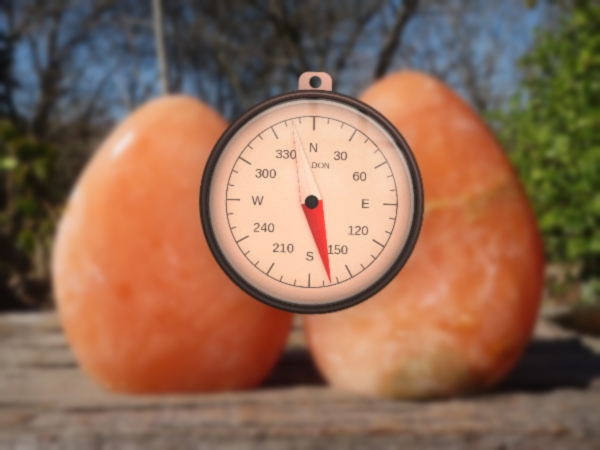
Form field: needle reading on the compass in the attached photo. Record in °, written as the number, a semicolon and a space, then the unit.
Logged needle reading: 165; °
